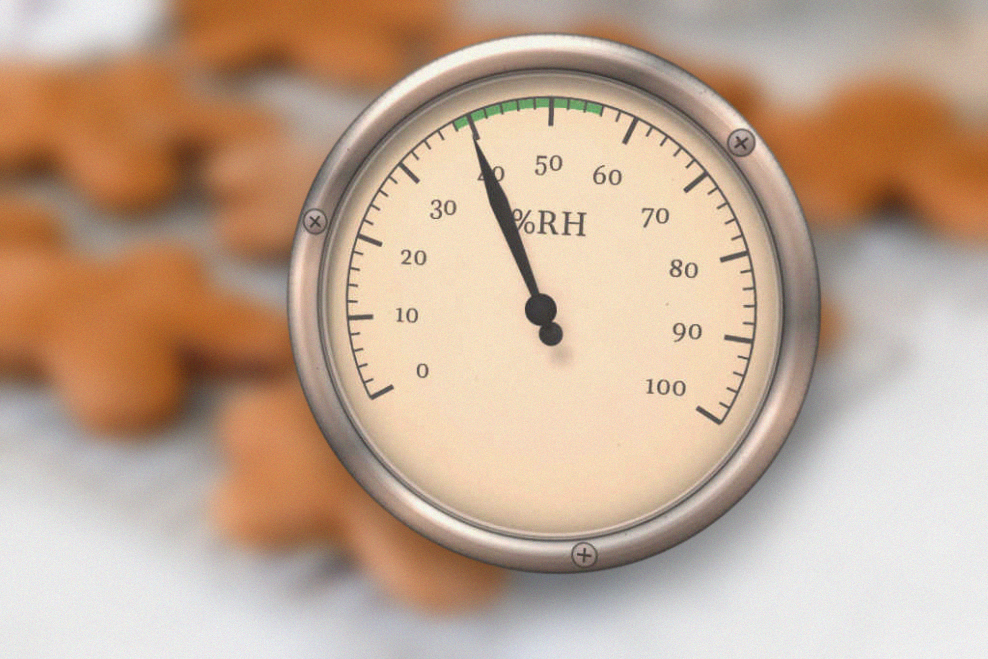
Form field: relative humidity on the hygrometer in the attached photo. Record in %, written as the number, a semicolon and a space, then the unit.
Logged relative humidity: 40; %
